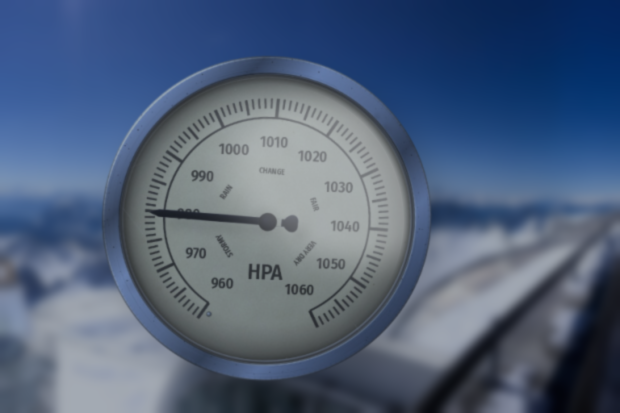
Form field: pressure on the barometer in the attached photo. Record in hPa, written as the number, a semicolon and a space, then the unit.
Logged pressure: 980; hPa
